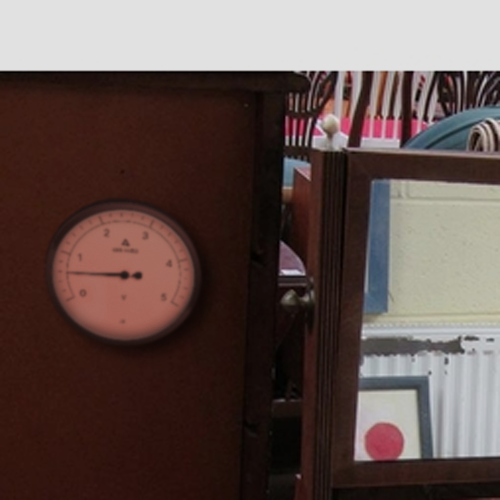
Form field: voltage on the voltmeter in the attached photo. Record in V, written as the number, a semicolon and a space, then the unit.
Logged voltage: 0.6; V
